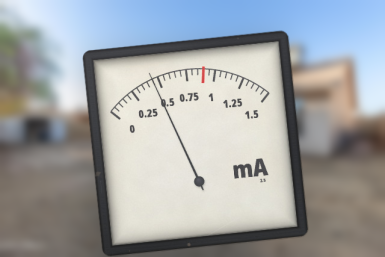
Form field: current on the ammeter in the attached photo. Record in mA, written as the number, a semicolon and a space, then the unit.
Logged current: 0.45; mA
